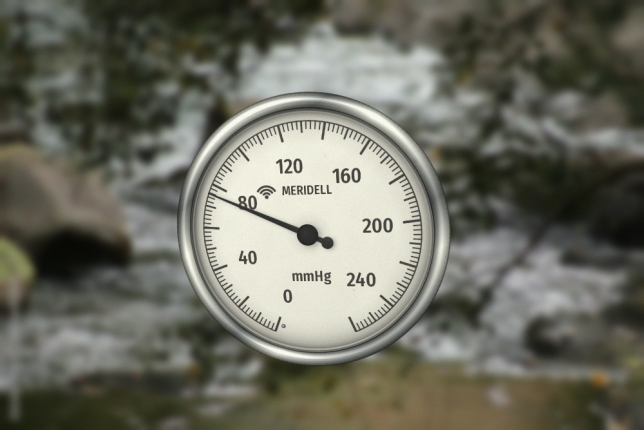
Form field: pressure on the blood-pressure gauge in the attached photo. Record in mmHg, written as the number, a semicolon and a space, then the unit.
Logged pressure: 76; mmHg
